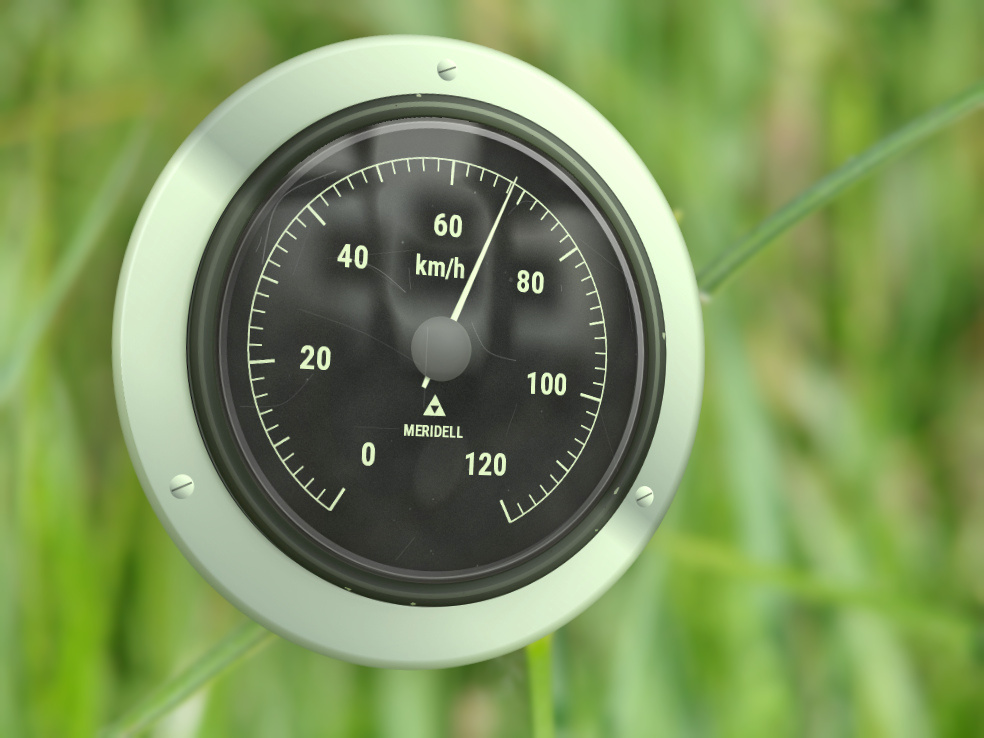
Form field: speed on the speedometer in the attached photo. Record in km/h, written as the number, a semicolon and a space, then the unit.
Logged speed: 68; km/h
